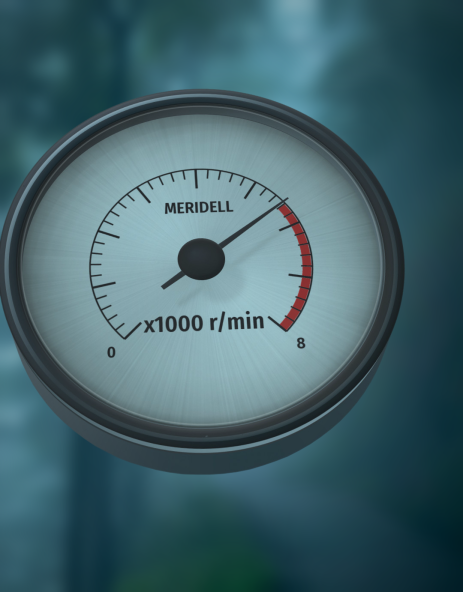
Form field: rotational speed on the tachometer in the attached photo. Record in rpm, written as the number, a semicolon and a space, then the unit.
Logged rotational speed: 5600; rpm
